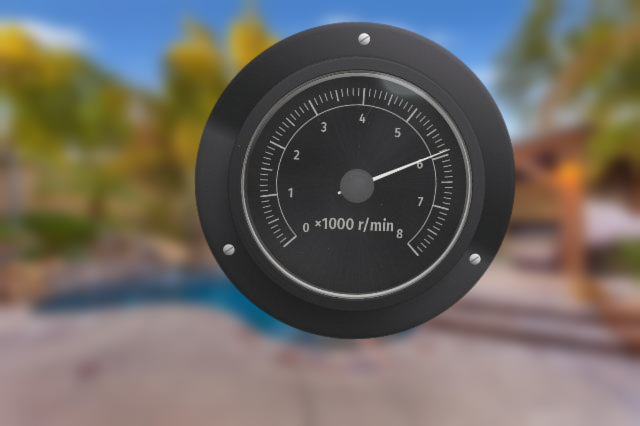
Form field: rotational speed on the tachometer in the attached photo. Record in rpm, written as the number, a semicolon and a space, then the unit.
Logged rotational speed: 5900; rpm
